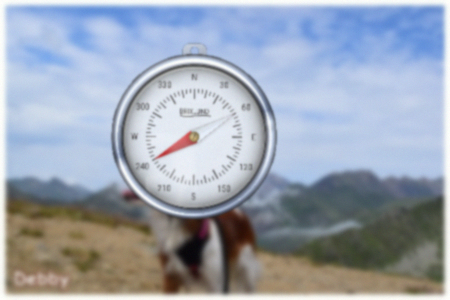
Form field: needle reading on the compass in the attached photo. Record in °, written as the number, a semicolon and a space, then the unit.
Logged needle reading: 240; °
